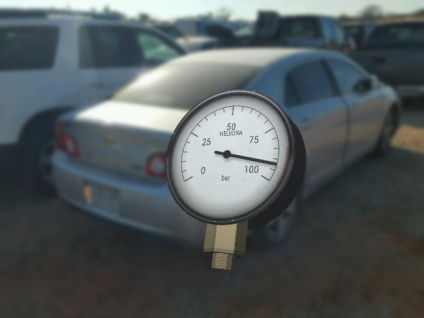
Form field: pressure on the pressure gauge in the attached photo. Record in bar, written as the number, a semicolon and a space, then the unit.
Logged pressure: 92.5; bar
